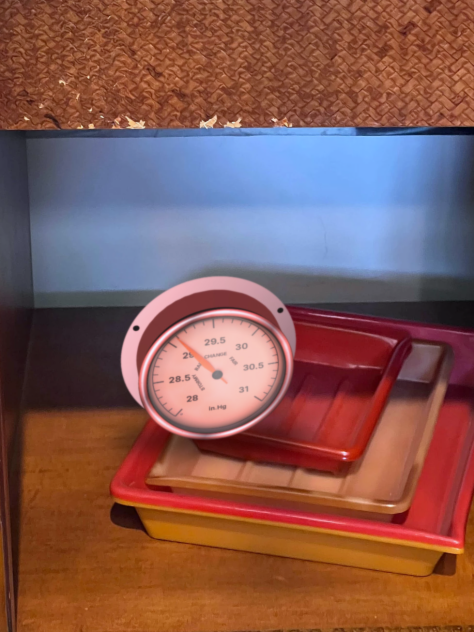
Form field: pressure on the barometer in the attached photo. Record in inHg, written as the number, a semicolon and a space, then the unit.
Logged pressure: 29.1; inHg
